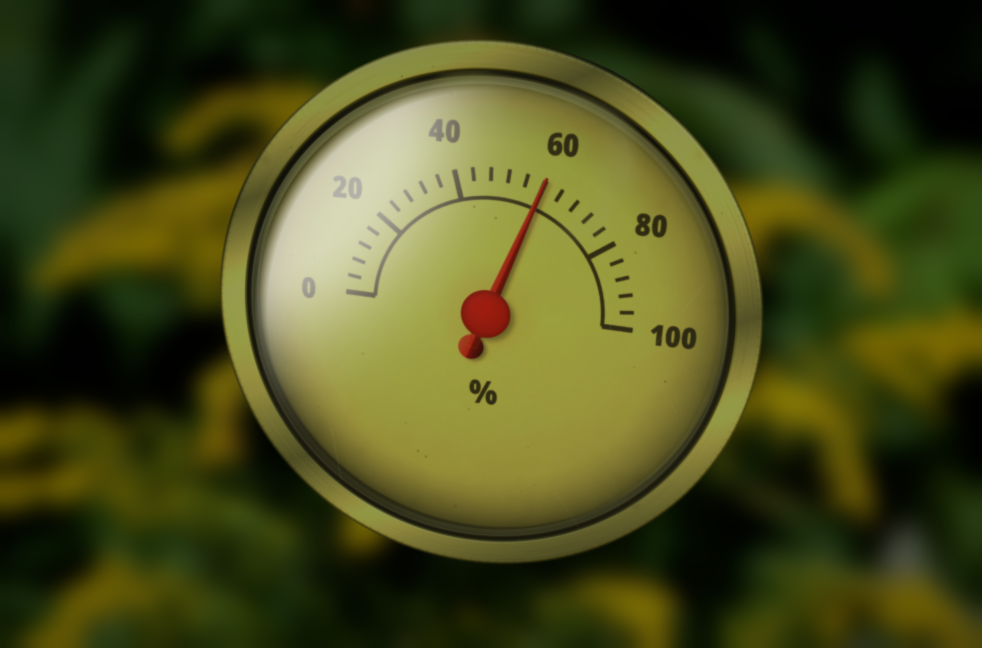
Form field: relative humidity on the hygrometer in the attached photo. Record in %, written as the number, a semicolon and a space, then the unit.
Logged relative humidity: 60; %
